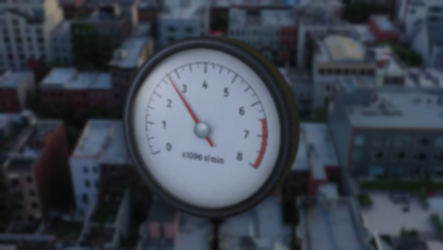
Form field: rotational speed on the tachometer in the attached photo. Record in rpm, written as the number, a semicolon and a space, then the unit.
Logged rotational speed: 2750; rpm
